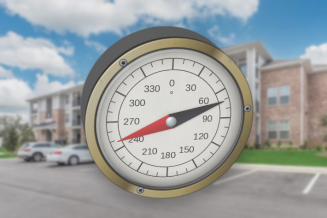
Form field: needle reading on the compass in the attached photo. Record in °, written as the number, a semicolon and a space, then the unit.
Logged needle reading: 250; °
